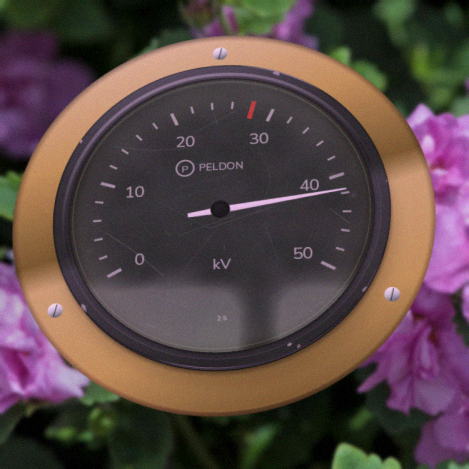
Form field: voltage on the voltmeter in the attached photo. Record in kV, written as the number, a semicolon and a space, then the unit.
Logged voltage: 42; kV
